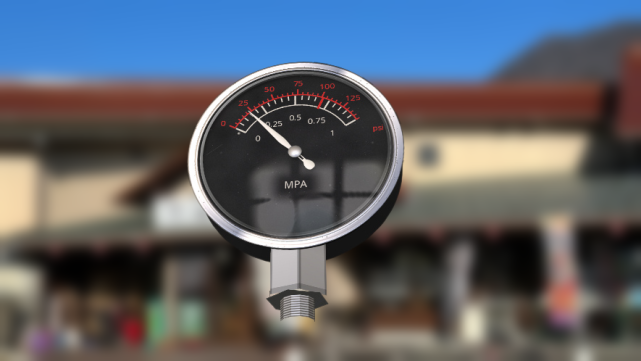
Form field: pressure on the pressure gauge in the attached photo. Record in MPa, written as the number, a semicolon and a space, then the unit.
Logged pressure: 0.15; MPa
